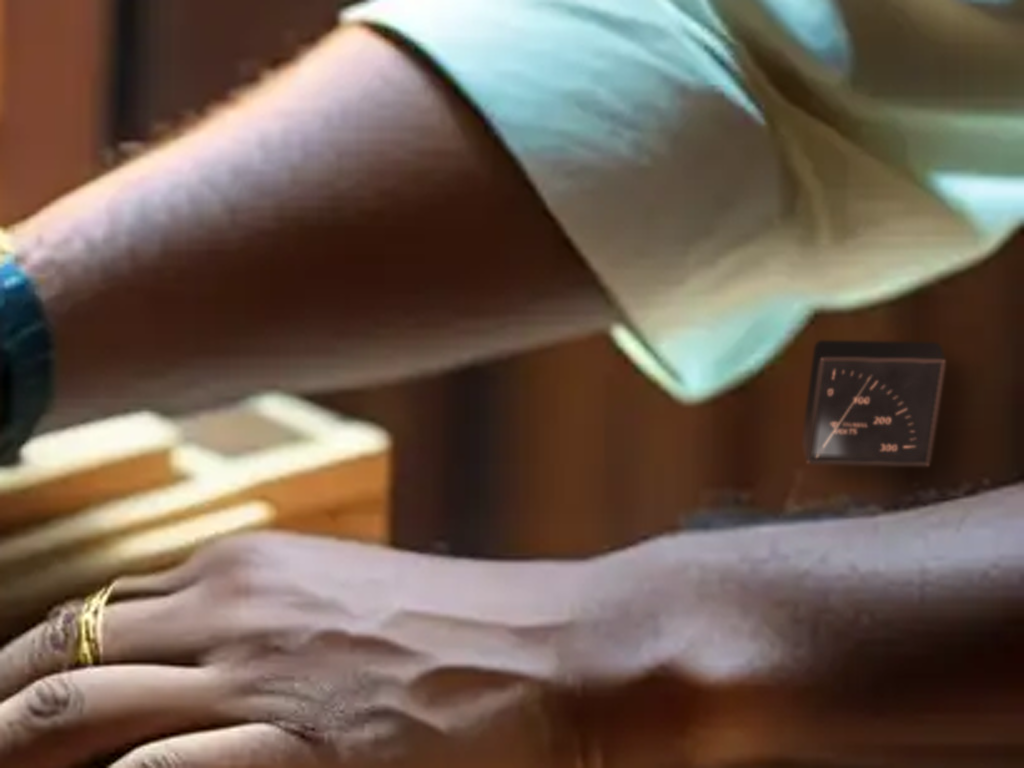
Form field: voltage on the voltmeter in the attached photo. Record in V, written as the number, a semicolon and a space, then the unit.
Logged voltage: 80; V
